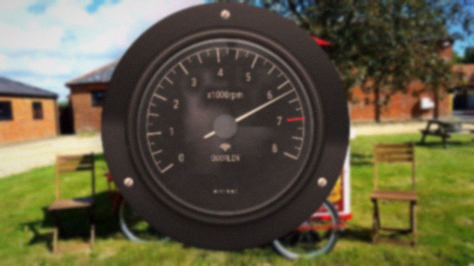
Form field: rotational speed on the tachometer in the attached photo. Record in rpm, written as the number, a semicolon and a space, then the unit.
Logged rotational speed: 6250; rpm
